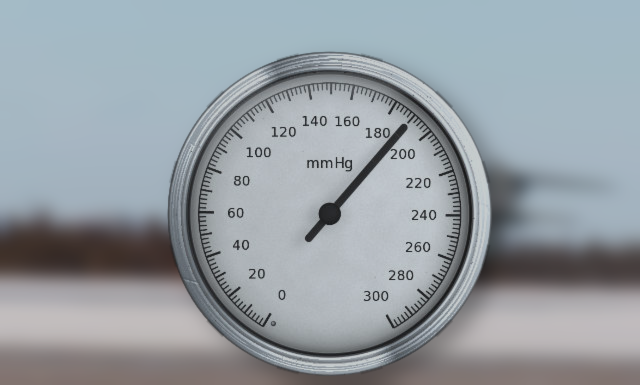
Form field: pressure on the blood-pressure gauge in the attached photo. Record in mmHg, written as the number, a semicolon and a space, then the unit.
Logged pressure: 190; mmHg
